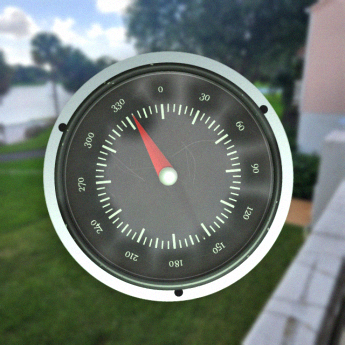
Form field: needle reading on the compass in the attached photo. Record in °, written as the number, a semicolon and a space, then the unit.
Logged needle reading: 335; °
